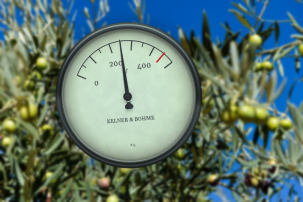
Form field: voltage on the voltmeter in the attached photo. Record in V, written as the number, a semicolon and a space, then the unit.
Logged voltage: 250; V
